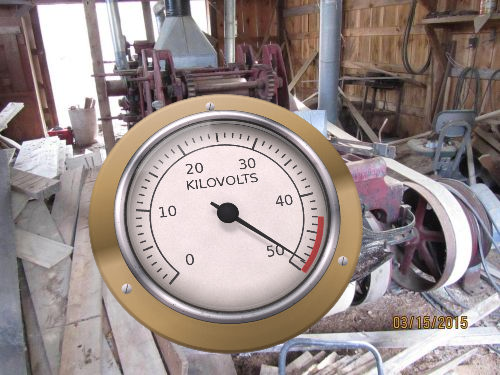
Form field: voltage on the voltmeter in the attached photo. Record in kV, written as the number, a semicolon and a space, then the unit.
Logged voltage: 49; kV
